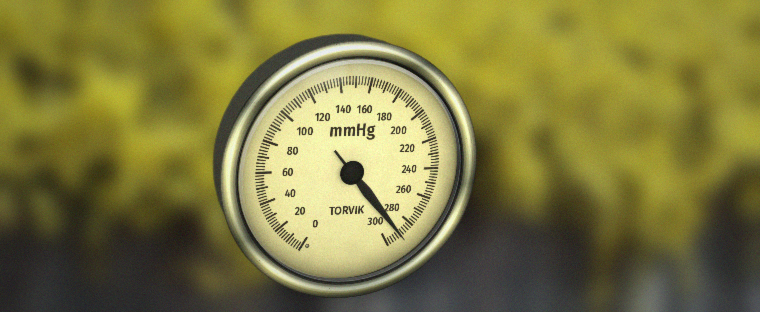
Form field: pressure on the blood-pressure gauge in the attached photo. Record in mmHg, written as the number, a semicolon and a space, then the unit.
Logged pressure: 290; mmHg
